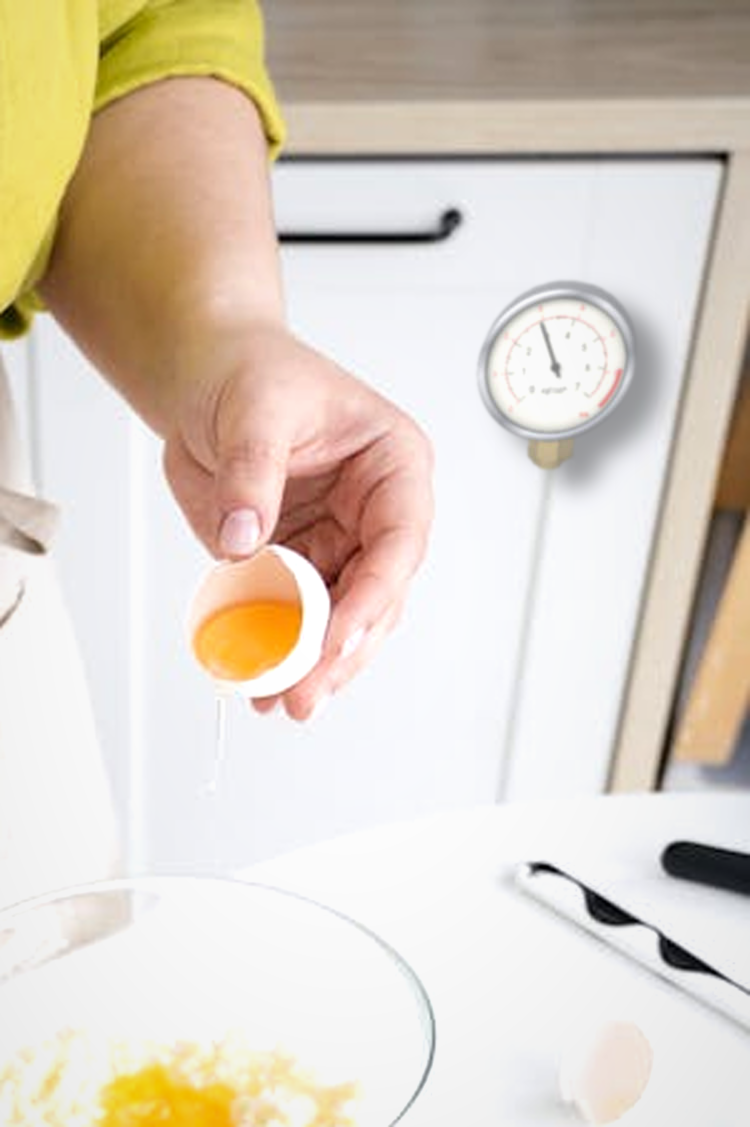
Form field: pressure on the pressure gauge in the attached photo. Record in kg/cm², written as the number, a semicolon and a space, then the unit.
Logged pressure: 3; kg/cm²
